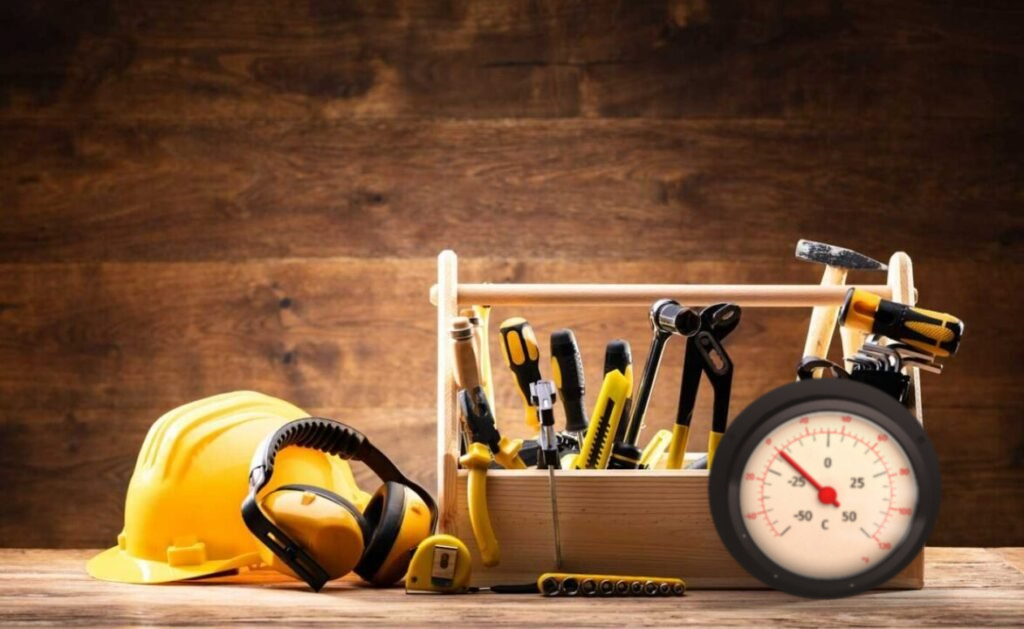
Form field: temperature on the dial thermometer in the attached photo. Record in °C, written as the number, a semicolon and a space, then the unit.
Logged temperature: -17.5; °C
